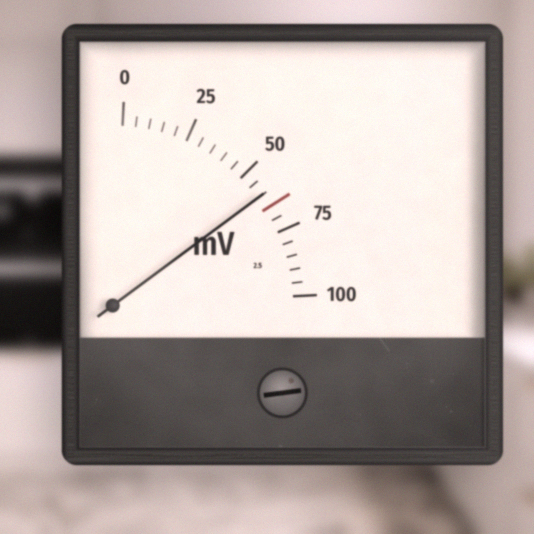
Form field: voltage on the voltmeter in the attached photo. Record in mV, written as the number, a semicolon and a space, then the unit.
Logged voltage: 60; mV
